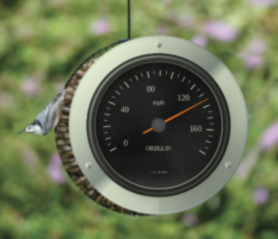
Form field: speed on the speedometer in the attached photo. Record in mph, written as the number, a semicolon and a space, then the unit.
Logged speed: 135; mph
